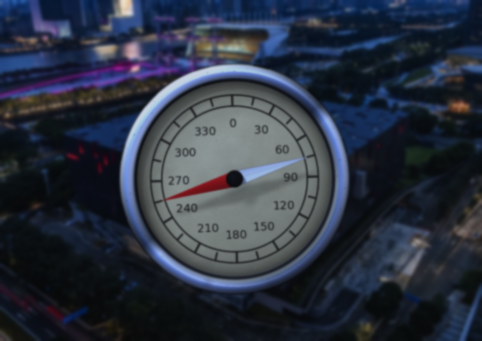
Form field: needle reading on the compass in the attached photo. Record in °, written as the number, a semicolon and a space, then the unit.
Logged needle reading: 255; °
